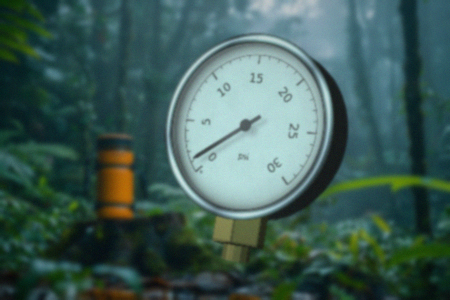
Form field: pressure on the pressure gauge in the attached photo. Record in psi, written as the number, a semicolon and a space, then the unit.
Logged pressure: 1; psi
